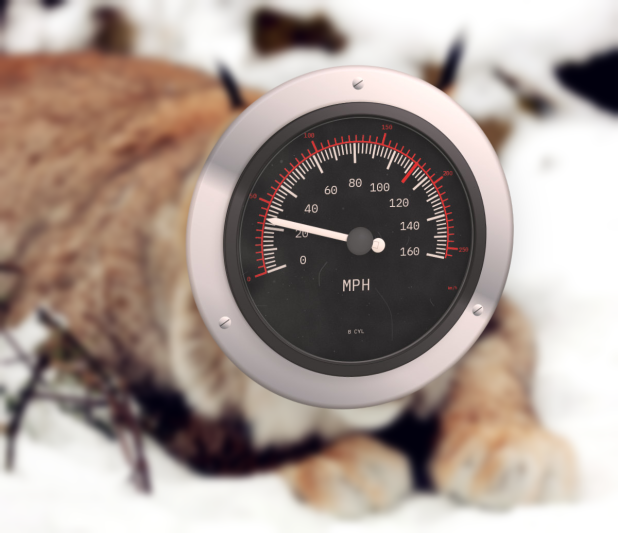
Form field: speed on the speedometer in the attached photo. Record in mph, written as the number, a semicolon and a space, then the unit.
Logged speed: 24; mph
